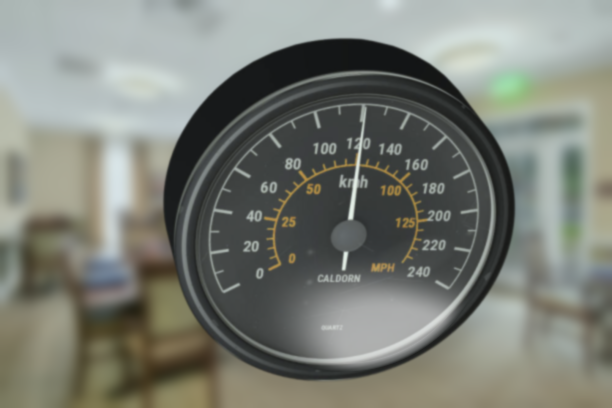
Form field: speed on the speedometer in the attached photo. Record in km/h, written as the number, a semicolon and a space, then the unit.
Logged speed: 120; km/h
